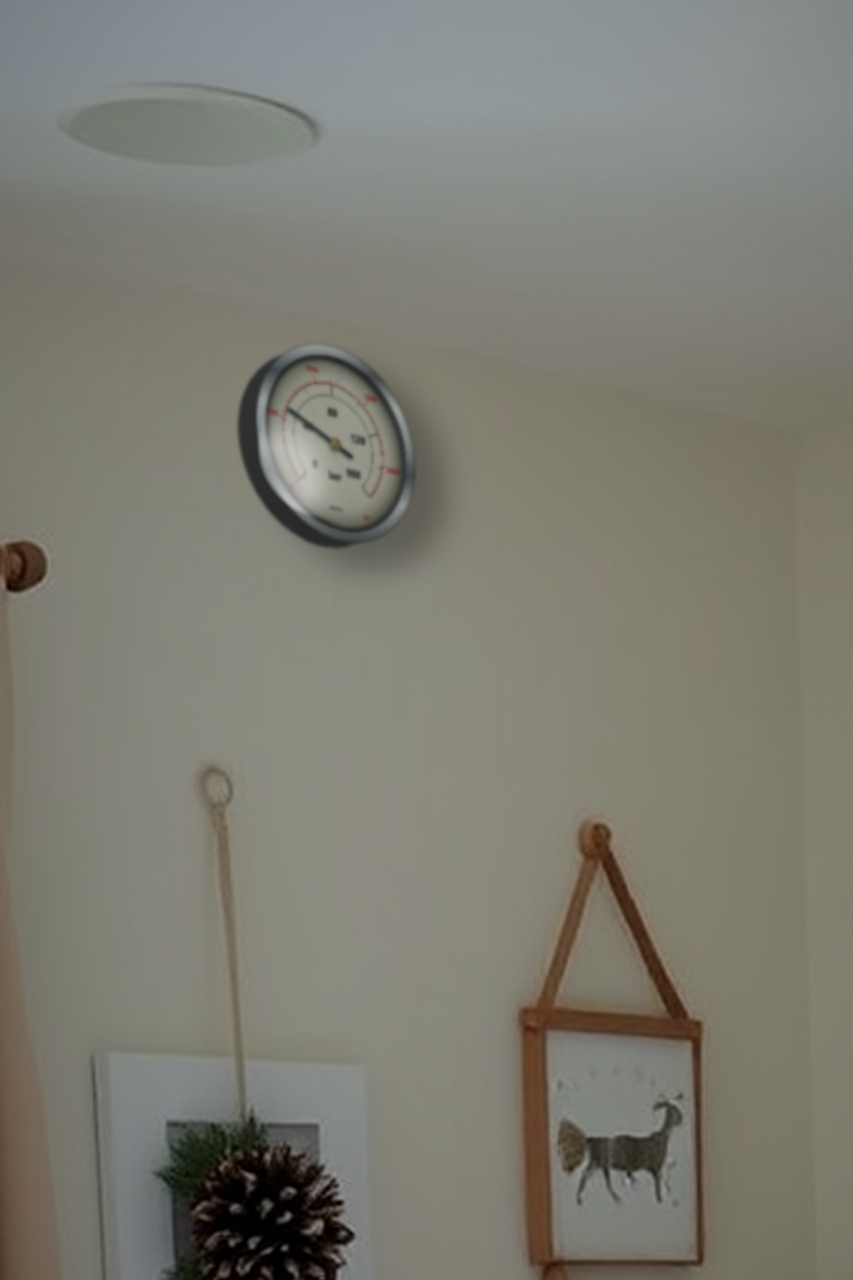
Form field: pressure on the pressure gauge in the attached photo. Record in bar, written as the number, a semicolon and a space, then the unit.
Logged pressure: 40; bar
